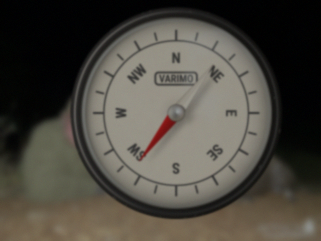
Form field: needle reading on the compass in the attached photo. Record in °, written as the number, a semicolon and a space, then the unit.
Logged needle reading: 217.5; °
